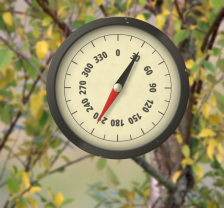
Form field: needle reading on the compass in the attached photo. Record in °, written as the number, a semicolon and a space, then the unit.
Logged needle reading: 210; °
